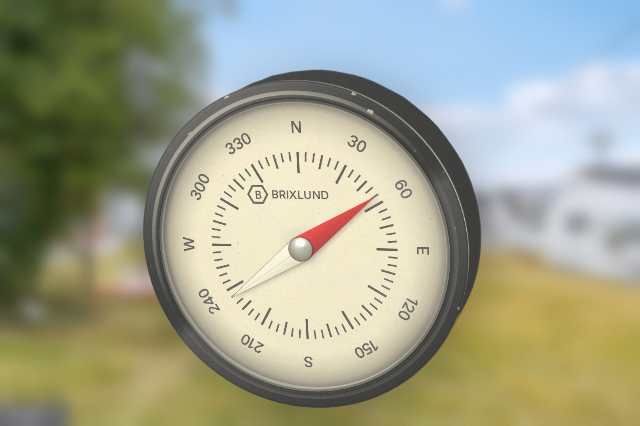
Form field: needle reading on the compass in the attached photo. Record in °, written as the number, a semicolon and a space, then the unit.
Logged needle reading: 55; °
